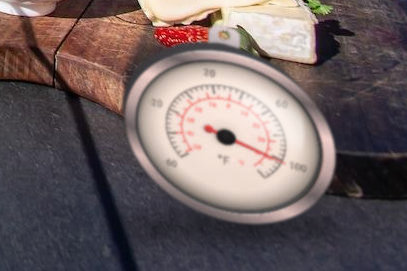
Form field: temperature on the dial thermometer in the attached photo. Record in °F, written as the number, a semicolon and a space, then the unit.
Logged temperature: 100; °F
